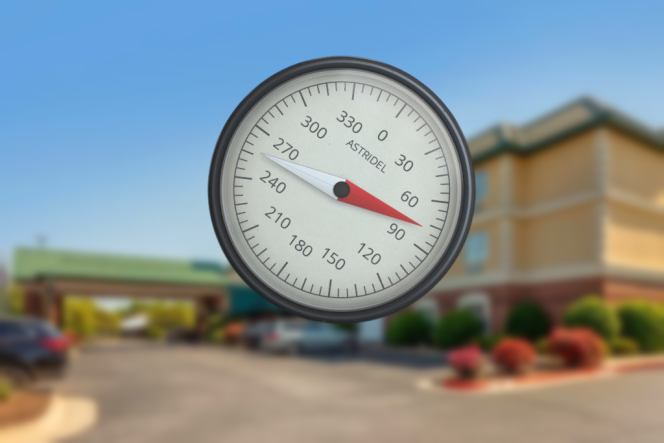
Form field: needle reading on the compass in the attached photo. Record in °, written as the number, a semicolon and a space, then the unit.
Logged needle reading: 77.5; °
